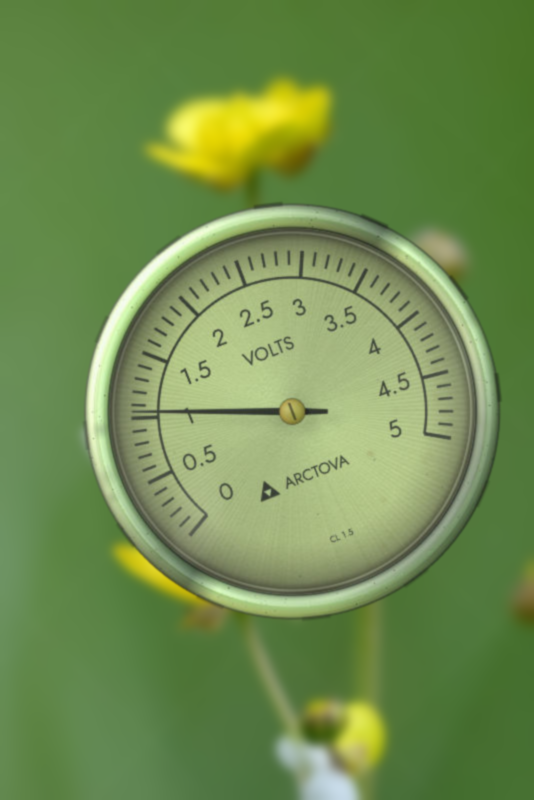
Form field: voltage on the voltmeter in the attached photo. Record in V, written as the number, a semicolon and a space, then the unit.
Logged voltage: 1.05; V
